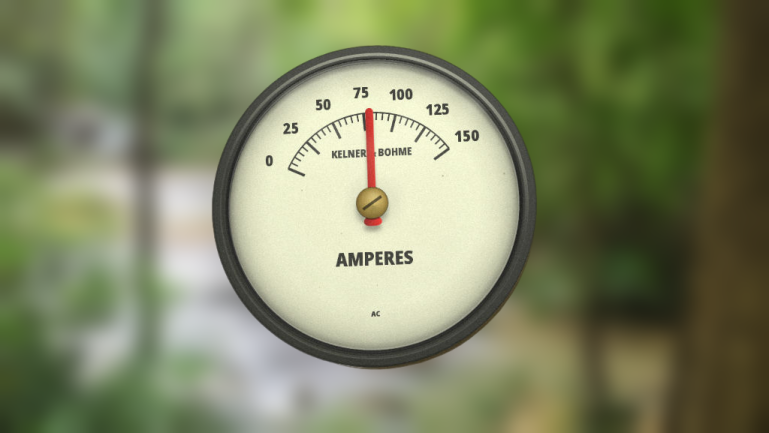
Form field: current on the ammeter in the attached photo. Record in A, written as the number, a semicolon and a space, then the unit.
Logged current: 80; A
